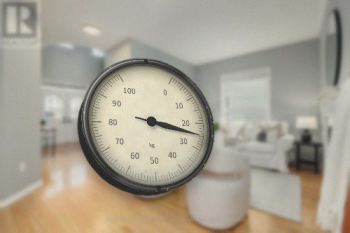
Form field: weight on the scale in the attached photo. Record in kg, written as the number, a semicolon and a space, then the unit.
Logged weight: 25; kg
